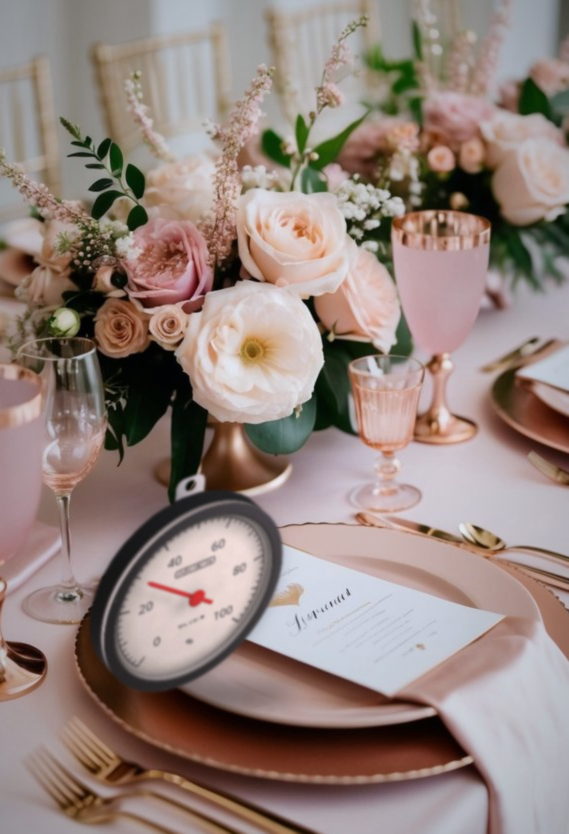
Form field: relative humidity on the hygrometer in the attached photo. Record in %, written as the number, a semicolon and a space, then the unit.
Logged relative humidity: 30; %
